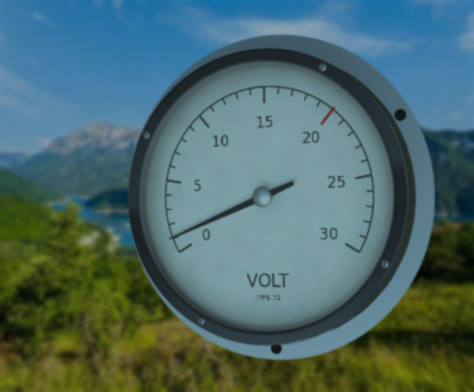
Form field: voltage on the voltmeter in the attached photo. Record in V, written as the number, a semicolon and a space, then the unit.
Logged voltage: 1; V
